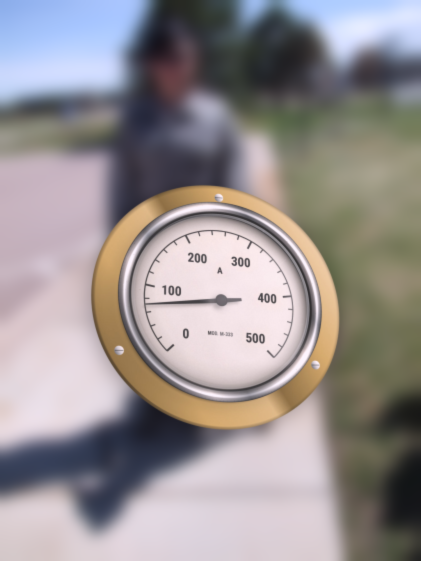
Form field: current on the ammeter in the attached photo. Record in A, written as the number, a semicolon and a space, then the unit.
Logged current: 70; A
